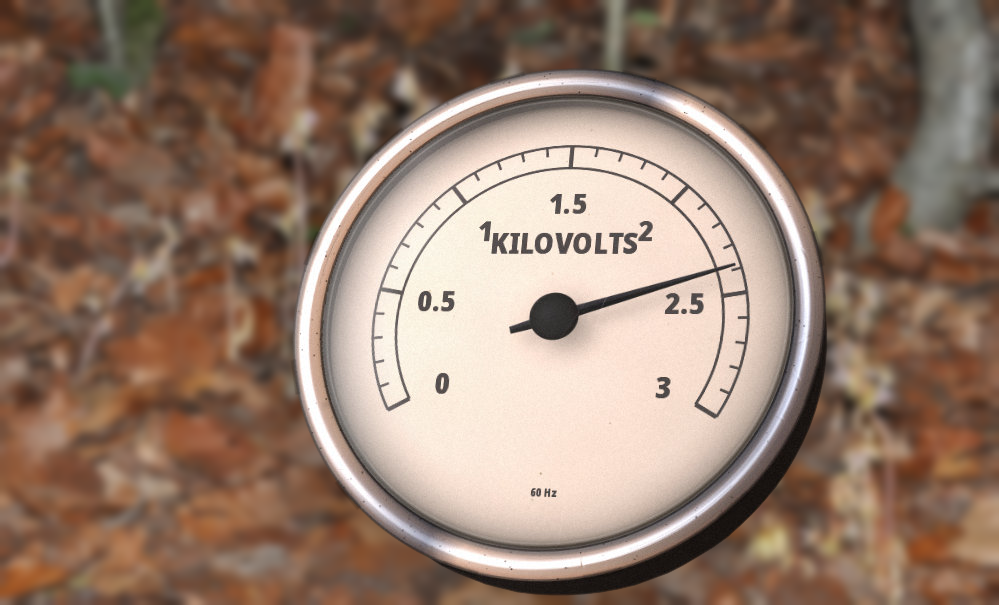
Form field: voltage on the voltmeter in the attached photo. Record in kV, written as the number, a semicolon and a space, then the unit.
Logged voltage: 2.4; kV
